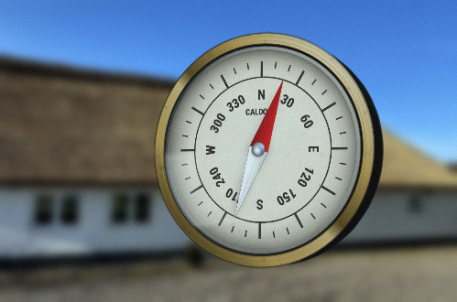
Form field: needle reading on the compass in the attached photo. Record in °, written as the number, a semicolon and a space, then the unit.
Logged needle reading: 20; °
